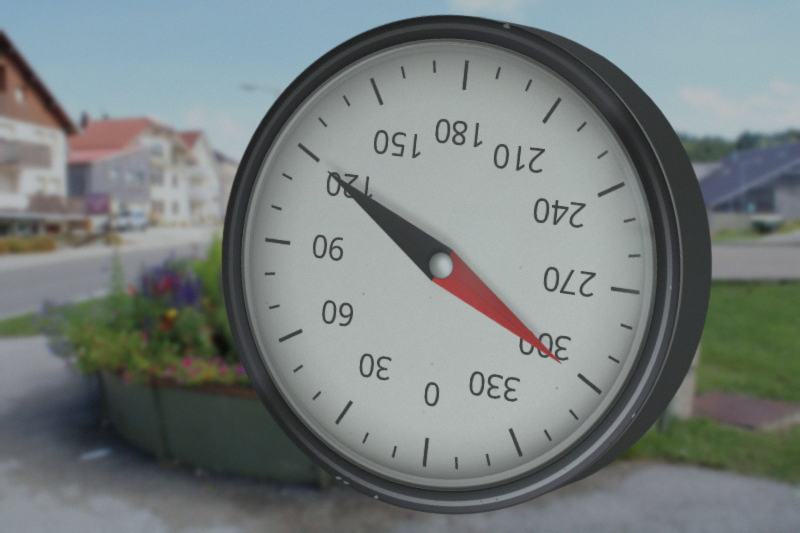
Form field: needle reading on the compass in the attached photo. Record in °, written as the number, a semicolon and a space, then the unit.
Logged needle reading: 300; °
